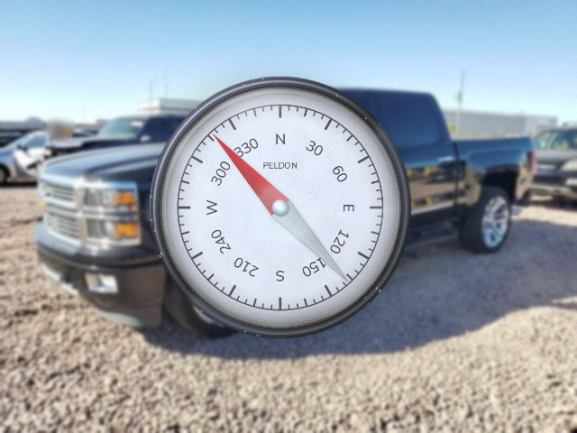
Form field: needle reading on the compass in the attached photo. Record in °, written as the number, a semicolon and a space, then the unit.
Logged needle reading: 317.5; °
